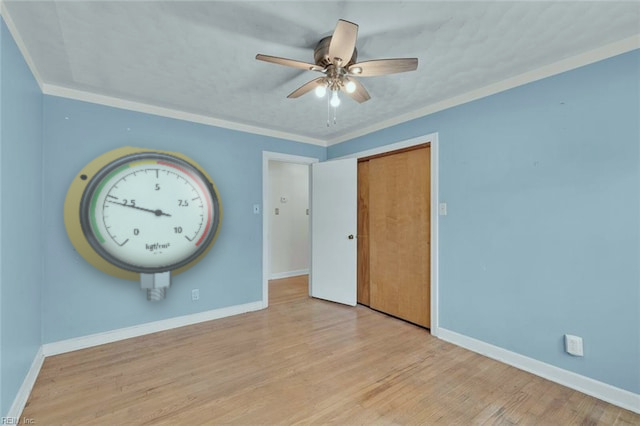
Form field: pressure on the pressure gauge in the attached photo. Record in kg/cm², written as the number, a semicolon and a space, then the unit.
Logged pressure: 2.25; kg/cm²
